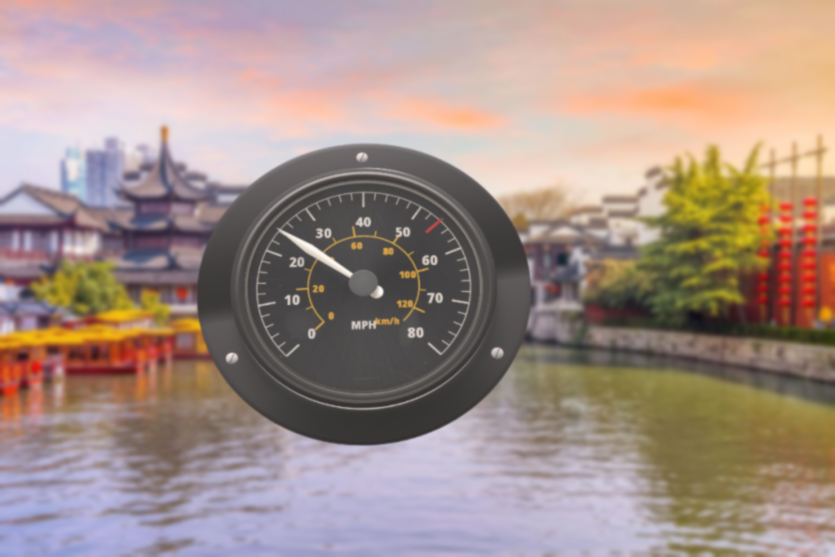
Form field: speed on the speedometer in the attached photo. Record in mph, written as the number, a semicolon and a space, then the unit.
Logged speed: 24; mph
